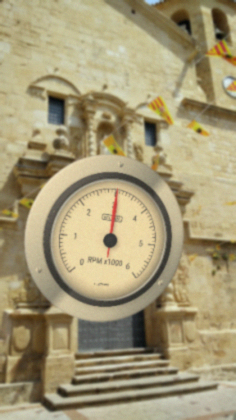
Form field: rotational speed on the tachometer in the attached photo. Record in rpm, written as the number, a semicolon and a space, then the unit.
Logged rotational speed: 3000; rpm
